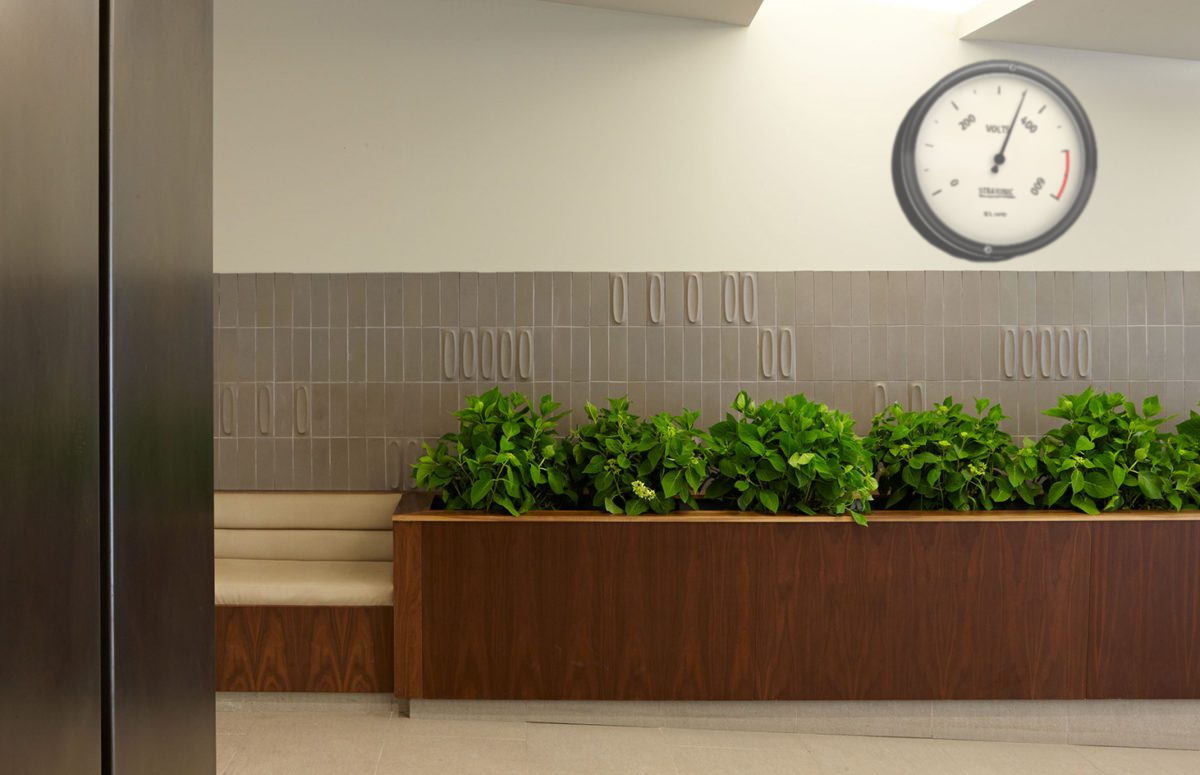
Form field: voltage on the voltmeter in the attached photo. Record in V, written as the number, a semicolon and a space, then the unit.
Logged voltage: 350; V
